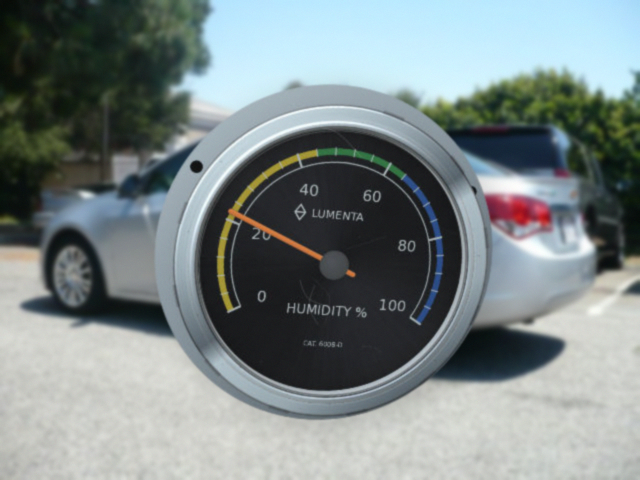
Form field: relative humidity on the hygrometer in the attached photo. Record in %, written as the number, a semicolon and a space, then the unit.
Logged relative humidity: 22; %
